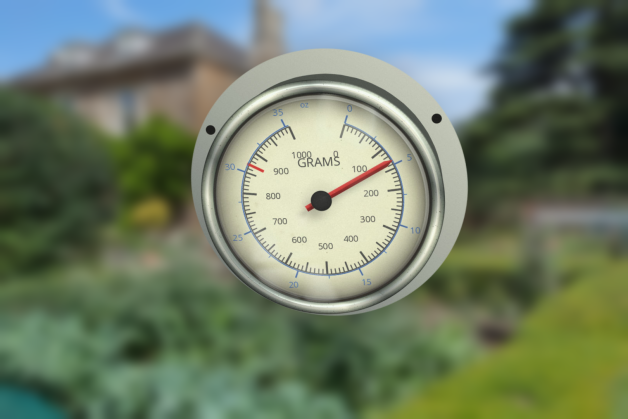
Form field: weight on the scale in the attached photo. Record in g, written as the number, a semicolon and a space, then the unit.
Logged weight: 130; g
